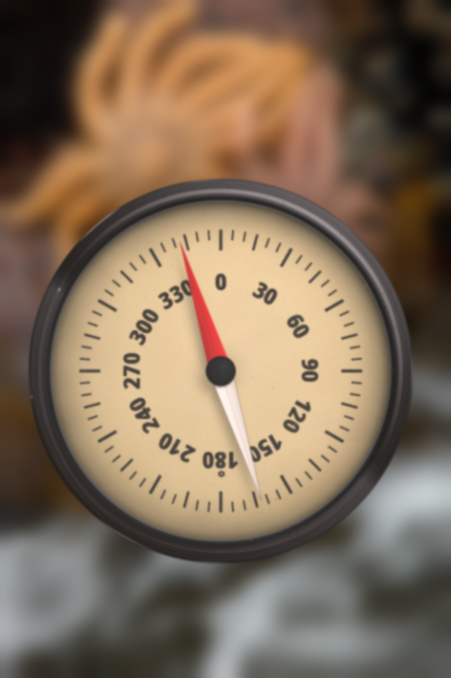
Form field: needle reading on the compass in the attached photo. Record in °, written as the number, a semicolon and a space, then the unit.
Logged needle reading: 342.5; °
